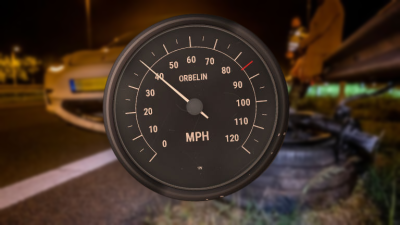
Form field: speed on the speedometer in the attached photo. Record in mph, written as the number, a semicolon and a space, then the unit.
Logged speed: 40; mph
